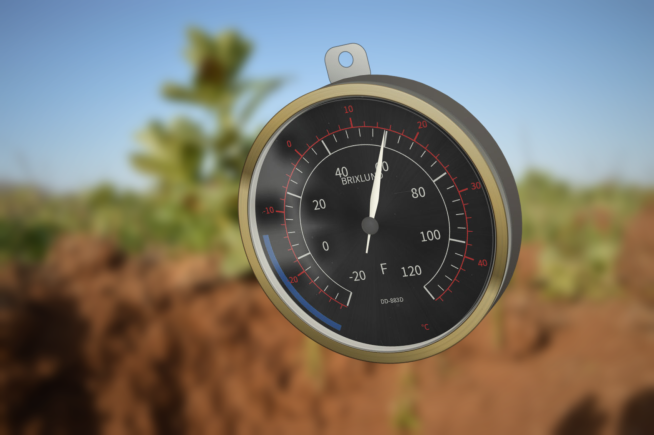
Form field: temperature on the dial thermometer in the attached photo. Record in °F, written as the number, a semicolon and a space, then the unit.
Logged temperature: 60; °F
